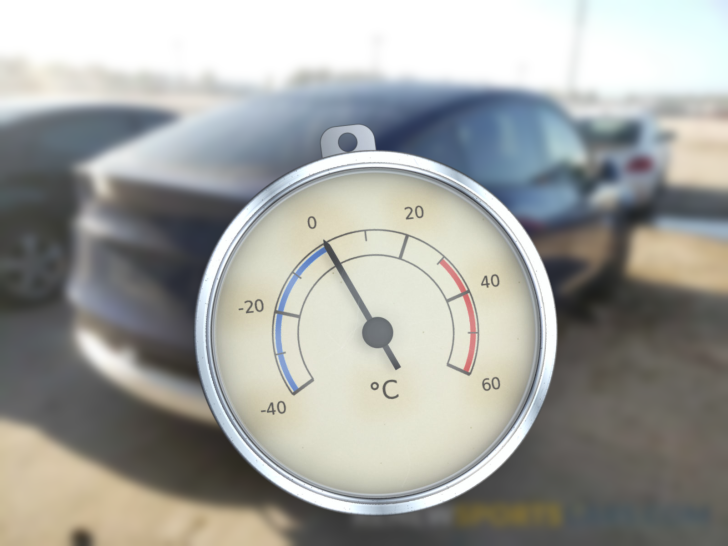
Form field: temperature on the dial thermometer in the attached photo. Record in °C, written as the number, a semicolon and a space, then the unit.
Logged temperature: 0; °C
